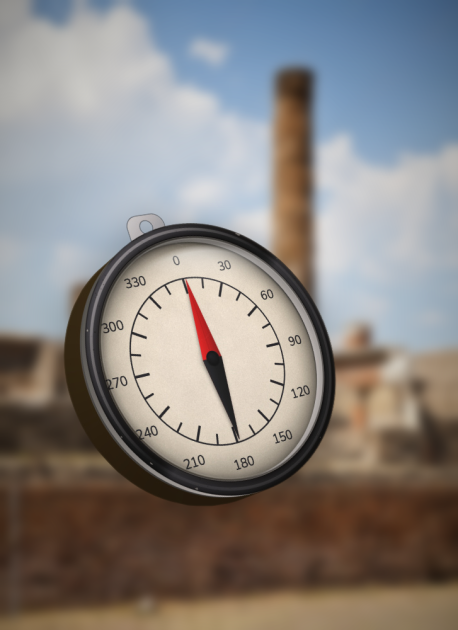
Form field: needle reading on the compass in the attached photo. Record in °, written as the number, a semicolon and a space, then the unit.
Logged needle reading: 0; °
